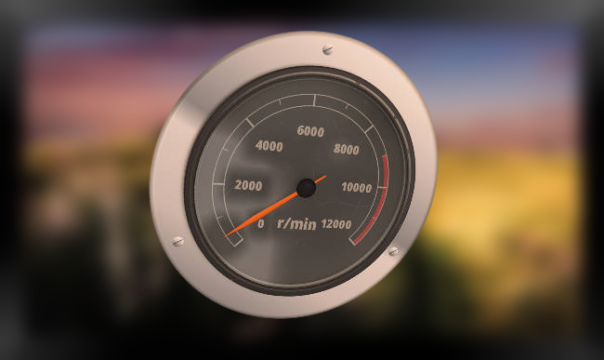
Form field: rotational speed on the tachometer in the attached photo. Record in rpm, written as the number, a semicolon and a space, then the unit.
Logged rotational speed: 500; rpm
